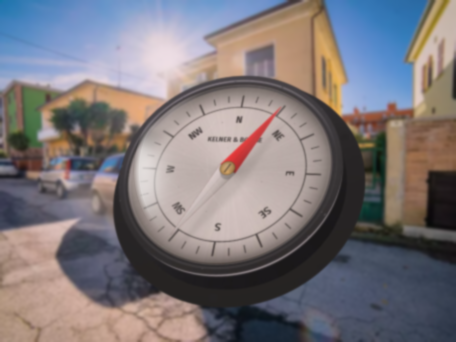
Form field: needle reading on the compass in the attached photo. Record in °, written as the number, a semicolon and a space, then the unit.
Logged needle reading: 30; °
